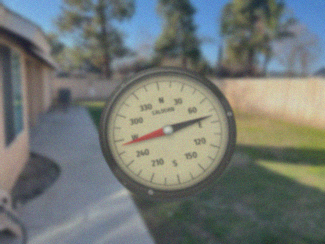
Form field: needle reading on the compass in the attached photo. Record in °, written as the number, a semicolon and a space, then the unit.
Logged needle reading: 262.5; °
